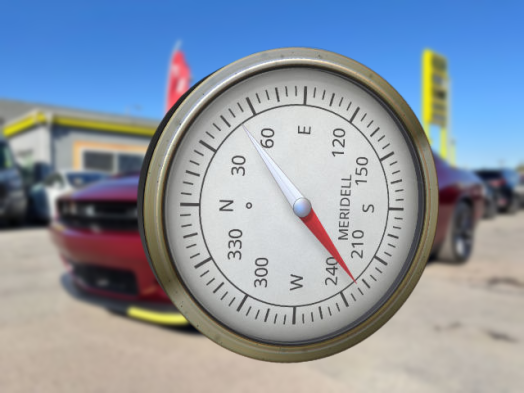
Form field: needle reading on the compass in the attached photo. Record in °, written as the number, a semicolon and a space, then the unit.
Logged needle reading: 230; °
